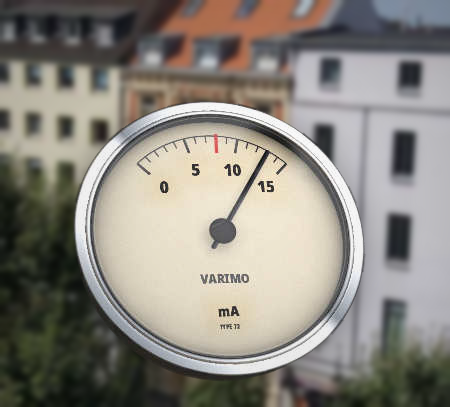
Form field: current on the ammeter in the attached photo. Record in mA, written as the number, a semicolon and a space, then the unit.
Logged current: 13; mA
